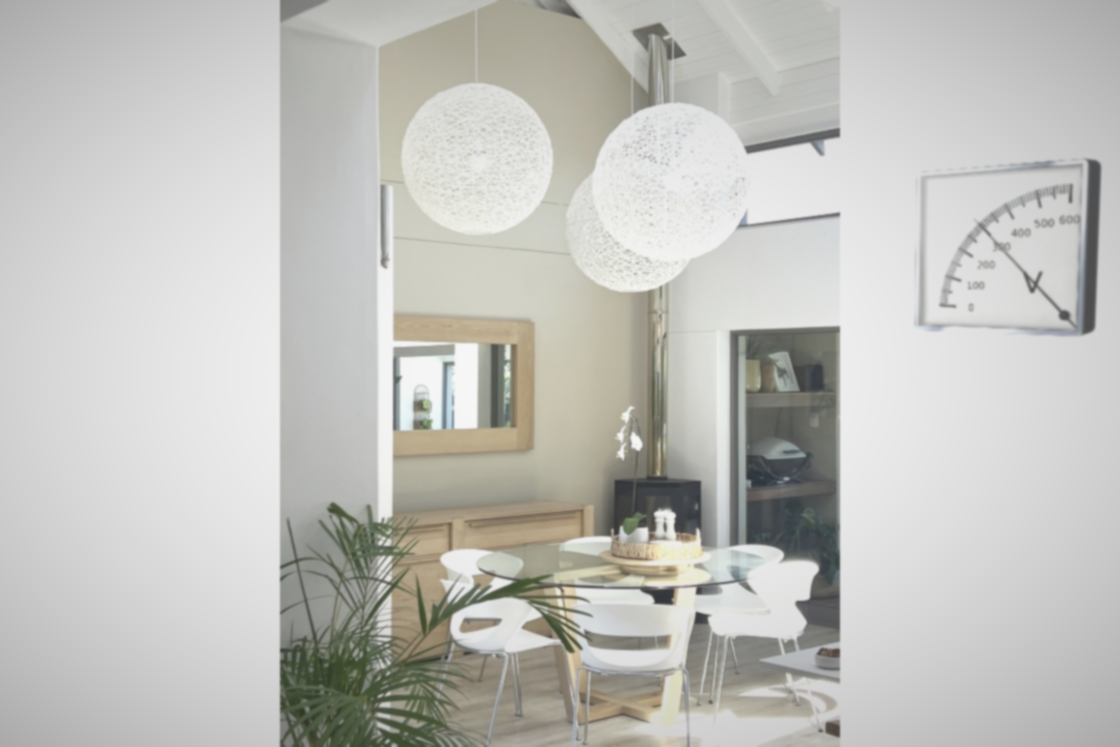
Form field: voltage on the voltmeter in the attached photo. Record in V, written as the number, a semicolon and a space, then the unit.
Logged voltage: 300; V
